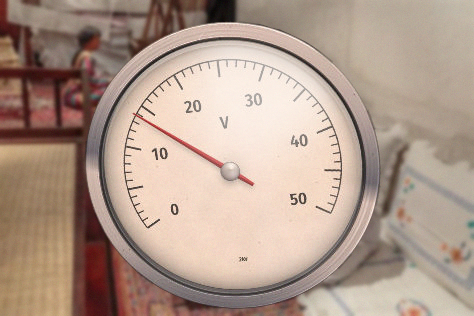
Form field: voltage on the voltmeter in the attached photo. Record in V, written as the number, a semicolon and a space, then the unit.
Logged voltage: 14; V
